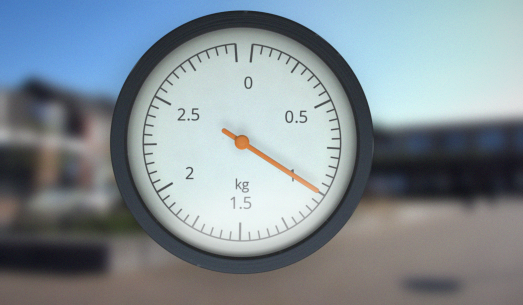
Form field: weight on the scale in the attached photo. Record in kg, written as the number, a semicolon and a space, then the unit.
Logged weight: 1; kg
